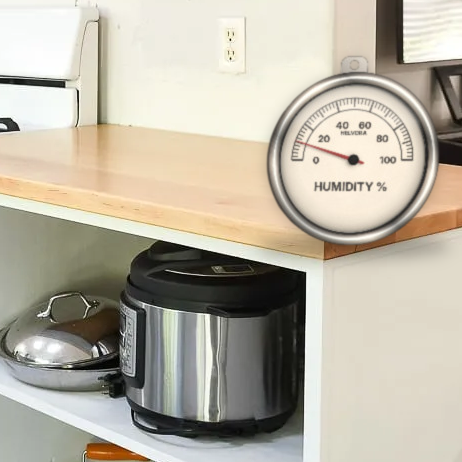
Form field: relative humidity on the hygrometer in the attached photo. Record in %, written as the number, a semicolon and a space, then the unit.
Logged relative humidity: 10; %
